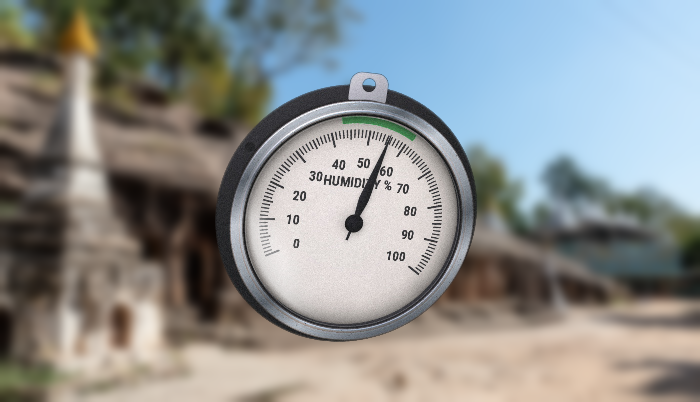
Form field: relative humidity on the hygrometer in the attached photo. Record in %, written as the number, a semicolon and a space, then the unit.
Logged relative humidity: 55; %
